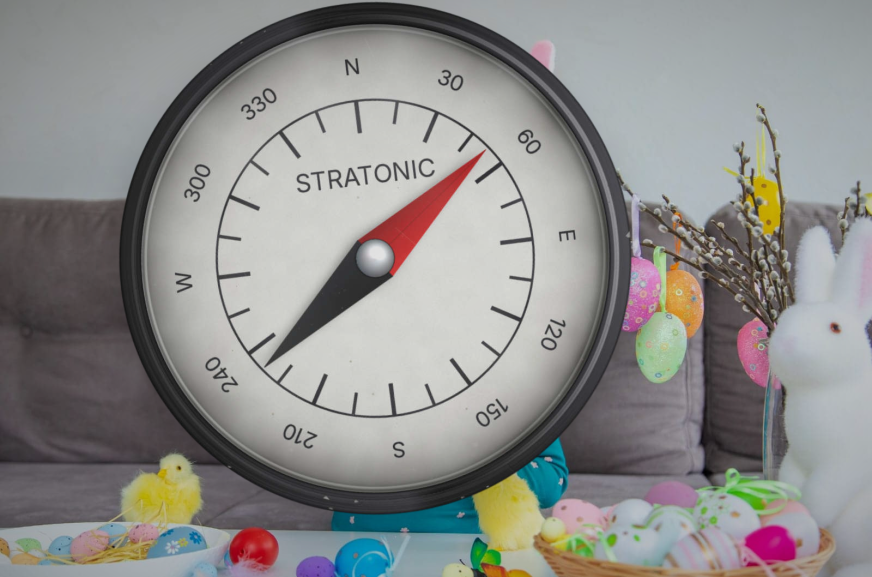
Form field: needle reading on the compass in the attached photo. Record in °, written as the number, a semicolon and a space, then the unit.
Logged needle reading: 52.5; °
